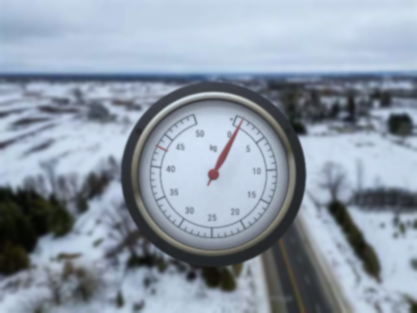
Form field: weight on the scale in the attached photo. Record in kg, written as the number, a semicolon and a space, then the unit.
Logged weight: 1; kg
